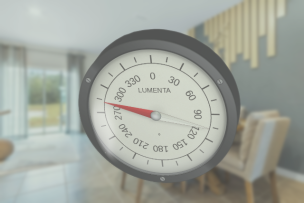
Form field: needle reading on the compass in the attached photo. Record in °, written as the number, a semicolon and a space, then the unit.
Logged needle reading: 285; °
